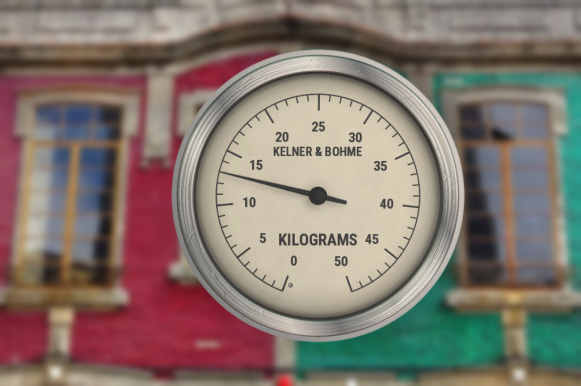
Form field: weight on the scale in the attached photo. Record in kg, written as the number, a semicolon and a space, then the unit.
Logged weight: 13; kg
